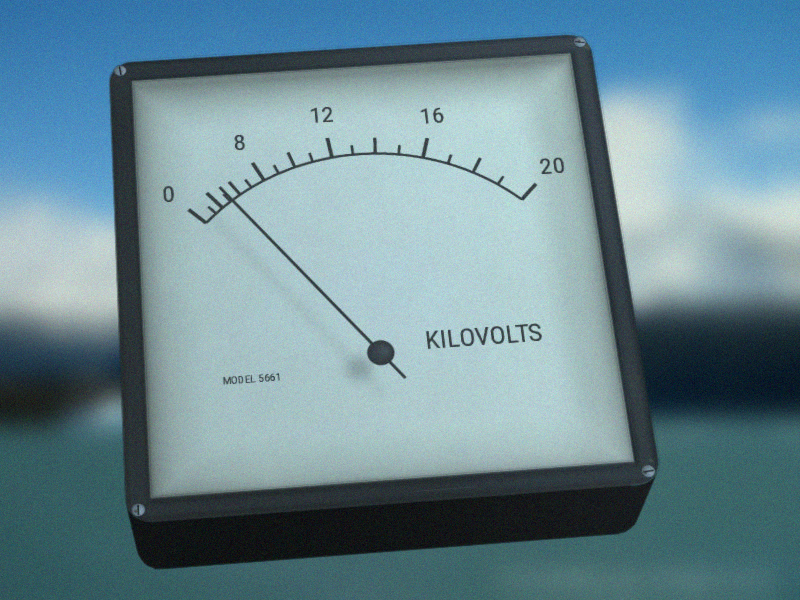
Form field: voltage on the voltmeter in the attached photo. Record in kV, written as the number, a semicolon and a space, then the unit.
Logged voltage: 5; kV
